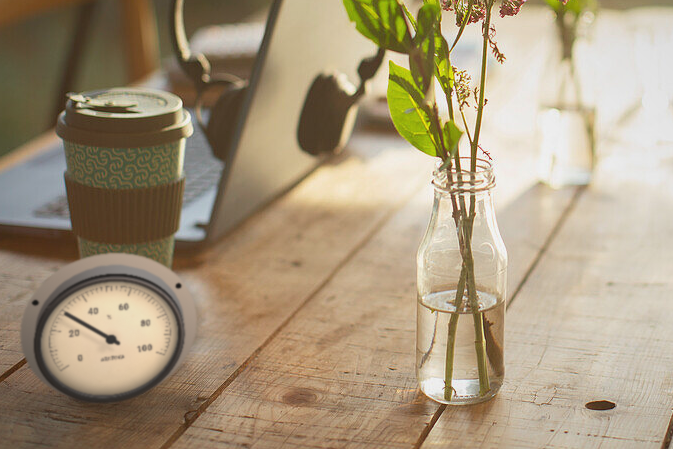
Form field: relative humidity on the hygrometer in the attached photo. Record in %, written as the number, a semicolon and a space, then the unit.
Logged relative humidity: 30; %
